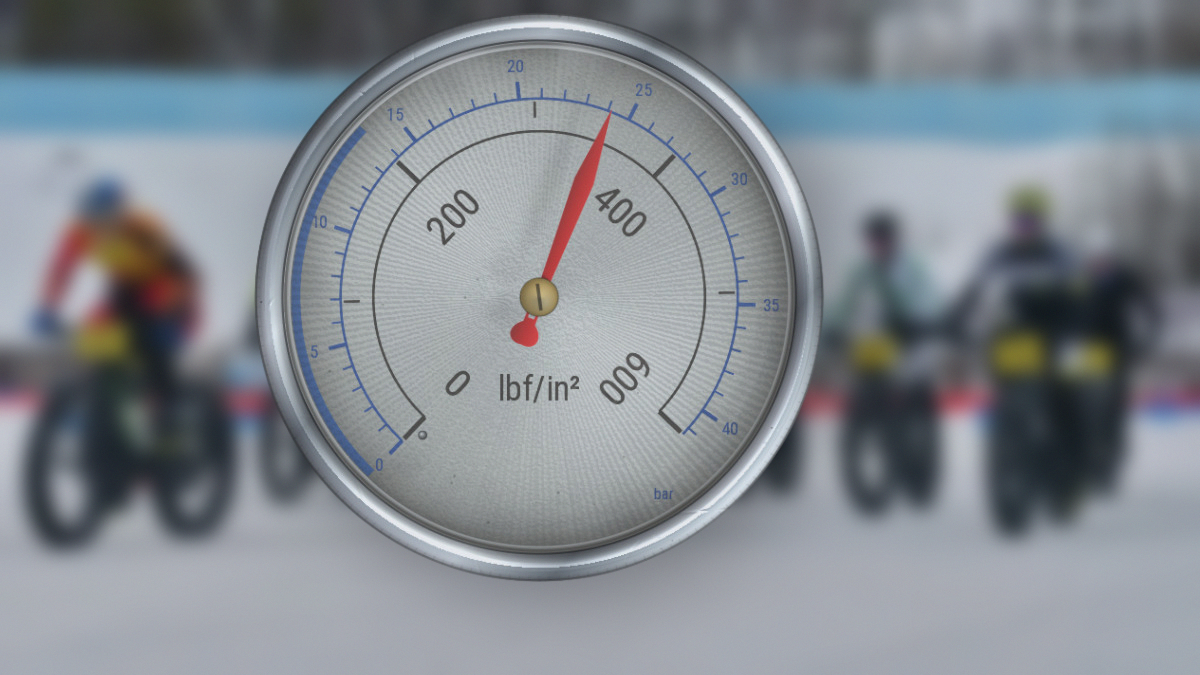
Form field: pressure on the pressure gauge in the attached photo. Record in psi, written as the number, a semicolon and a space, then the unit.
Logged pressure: 350; psi
